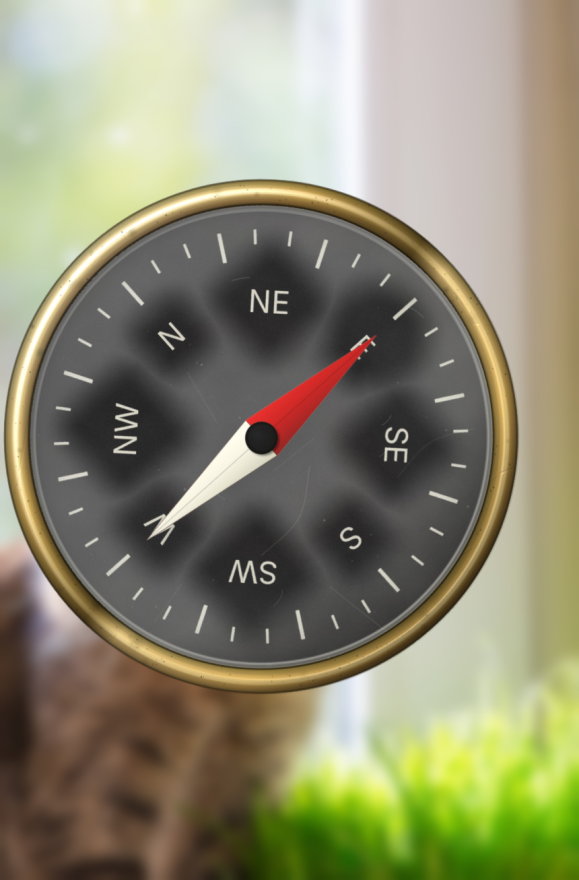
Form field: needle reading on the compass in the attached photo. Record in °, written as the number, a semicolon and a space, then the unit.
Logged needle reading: 90; °
